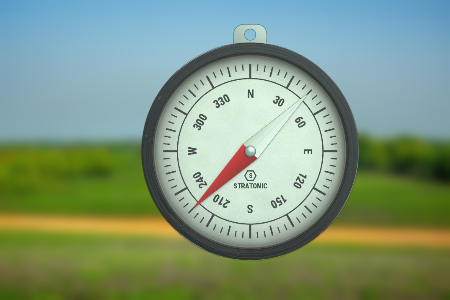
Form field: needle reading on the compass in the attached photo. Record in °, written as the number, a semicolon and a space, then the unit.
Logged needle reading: 225; °
